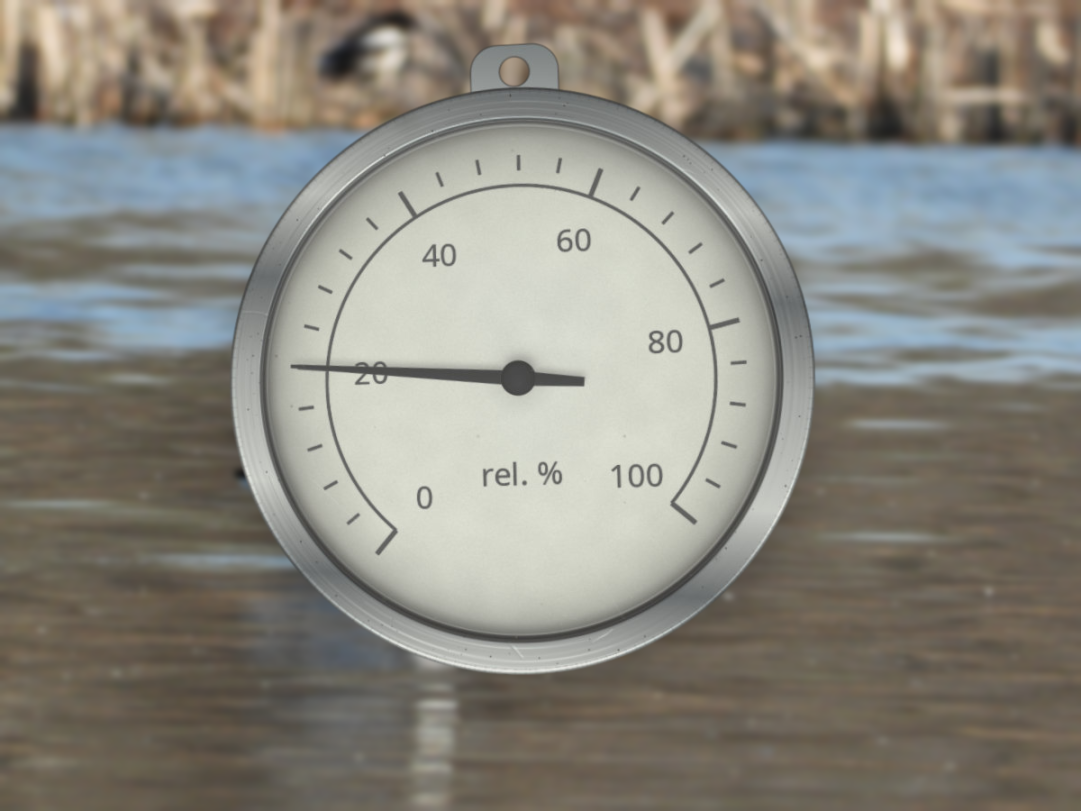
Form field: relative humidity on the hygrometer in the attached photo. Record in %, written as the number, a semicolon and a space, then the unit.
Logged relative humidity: 20; %
